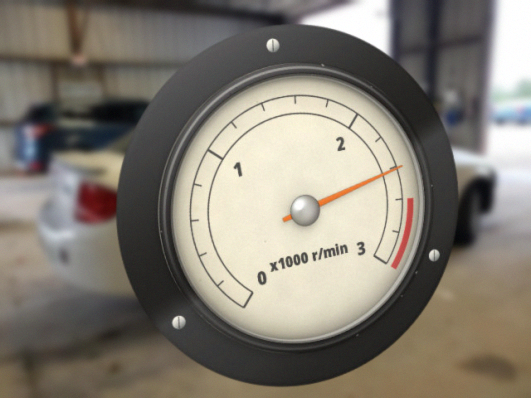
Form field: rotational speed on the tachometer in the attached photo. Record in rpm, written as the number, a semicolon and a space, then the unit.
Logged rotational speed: 2400; rpm
